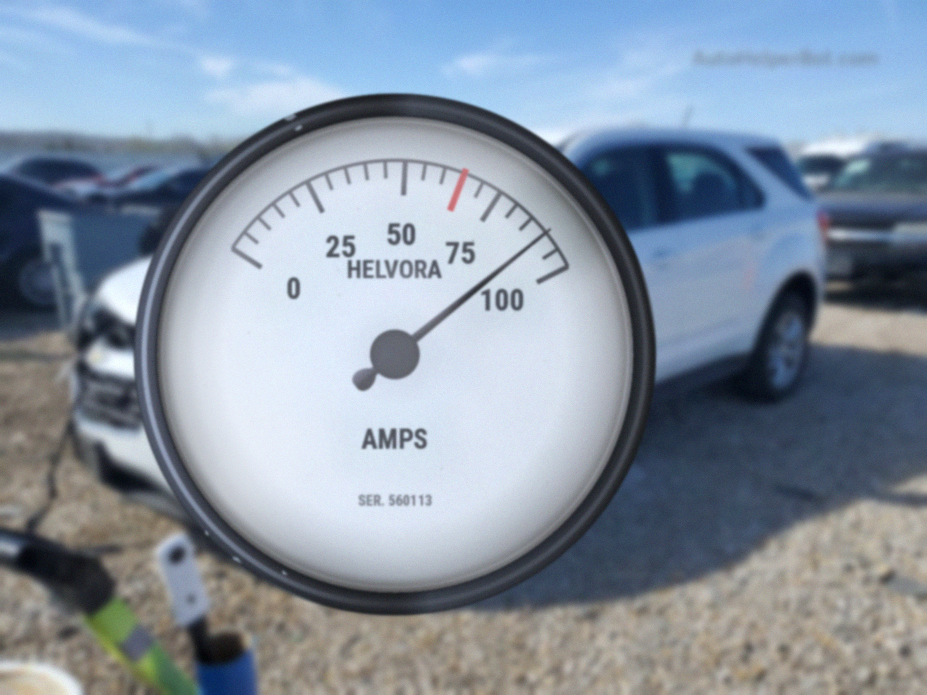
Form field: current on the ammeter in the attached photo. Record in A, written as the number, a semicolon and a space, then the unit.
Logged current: 90; A
